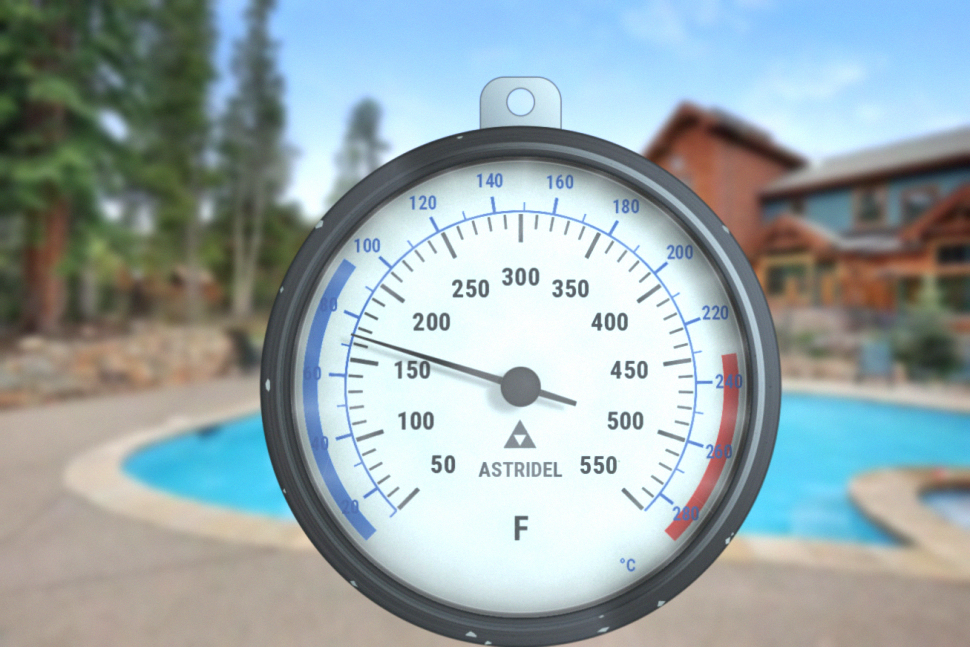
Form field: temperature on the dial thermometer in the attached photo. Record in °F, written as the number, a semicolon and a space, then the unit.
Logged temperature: 165; °F
